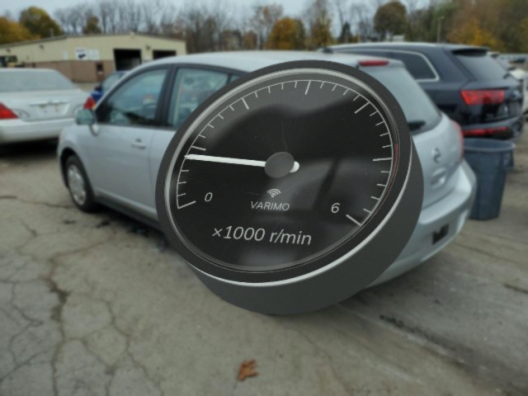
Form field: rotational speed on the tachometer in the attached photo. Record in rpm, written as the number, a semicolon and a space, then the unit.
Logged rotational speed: 800; rpm
